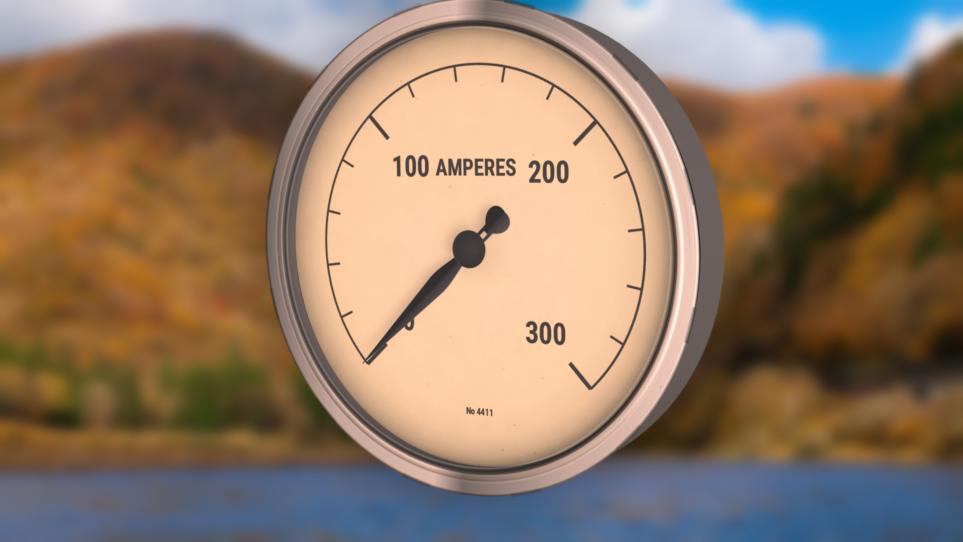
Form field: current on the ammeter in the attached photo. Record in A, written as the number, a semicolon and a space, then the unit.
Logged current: 0; A
